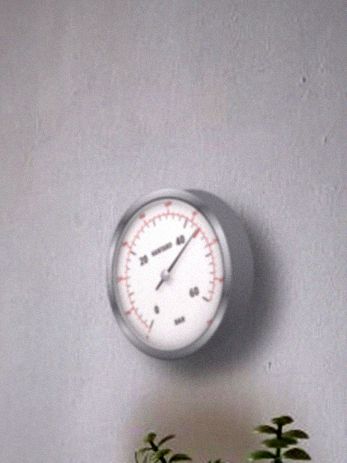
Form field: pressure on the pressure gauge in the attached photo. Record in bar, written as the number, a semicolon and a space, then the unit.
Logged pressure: 44; bar
